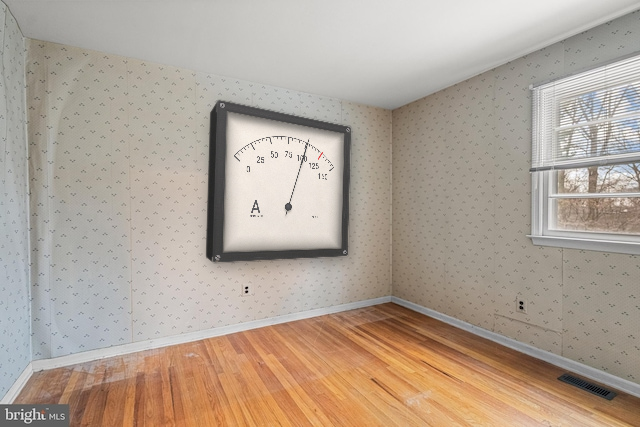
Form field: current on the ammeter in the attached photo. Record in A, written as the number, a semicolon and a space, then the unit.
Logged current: 100; A
